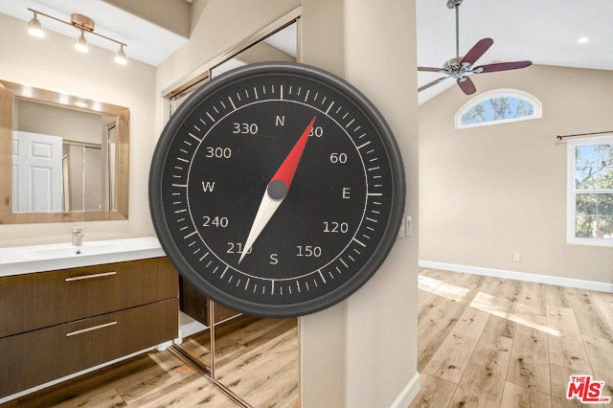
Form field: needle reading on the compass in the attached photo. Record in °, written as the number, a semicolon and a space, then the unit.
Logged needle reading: 25; °
